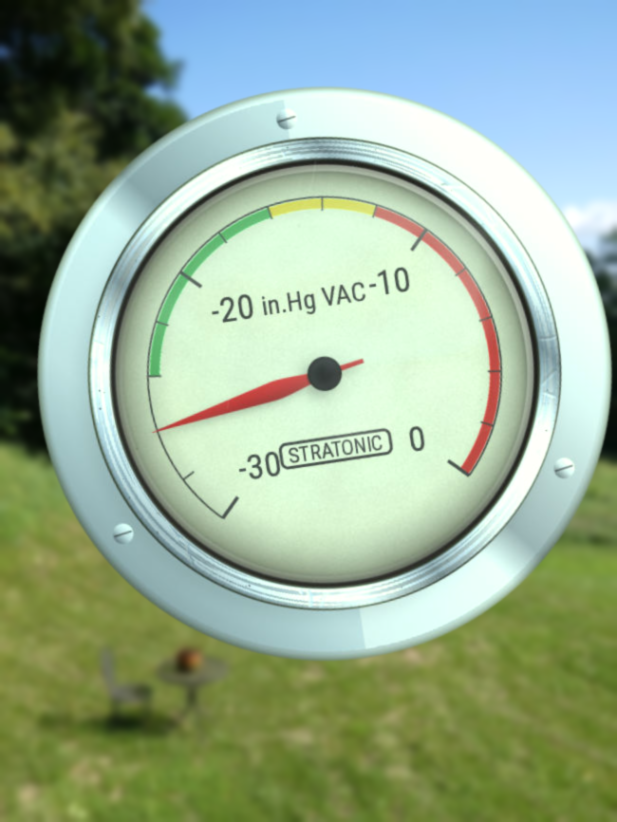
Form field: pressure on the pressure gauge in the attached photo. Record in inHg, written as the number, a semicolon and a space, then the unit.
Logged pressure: -26; inHg
